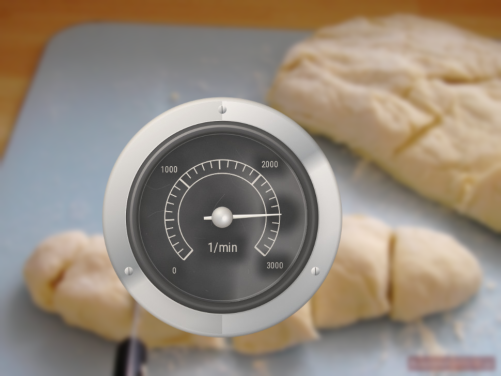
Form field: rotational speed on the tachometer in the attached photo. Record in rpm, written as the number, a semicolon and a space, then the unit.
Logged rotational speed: 2500; rpm
